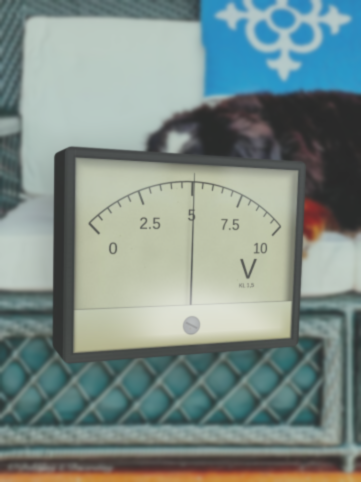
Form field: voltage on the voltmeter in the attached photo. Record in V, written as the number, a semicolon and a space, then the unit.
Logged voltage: 5; V
